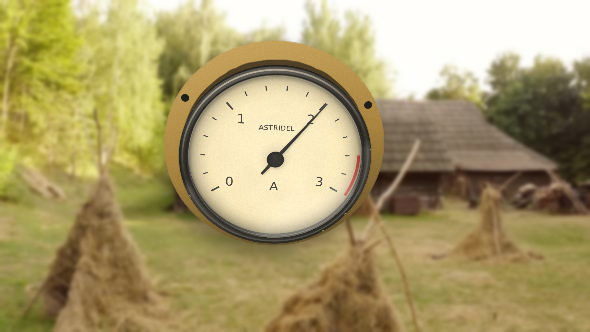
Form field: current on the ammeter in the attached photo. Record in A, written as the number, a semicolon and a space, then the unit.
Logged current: 2; A
